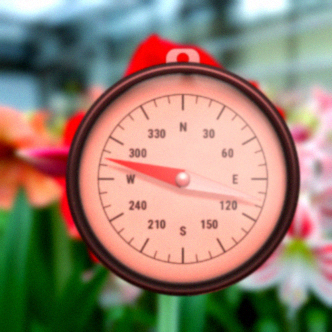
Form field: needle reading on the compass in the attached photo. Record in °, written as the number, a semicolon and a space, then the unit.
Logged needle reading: 285; °
